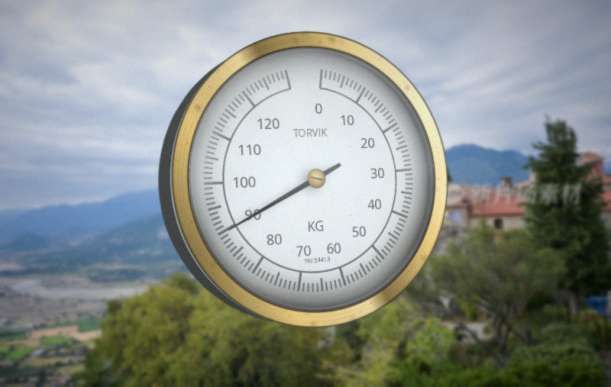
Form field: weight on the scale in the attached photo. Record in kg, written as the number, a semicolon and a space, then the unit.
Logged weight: 90; kg
